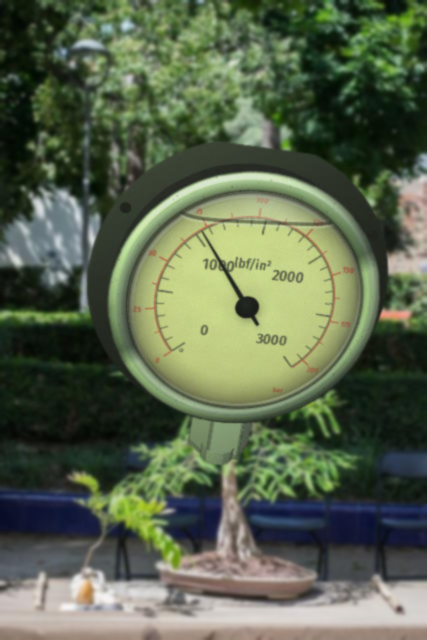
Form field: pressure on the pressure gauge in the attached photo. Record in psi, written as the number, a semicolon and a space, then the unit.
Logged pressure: 1050; psi
